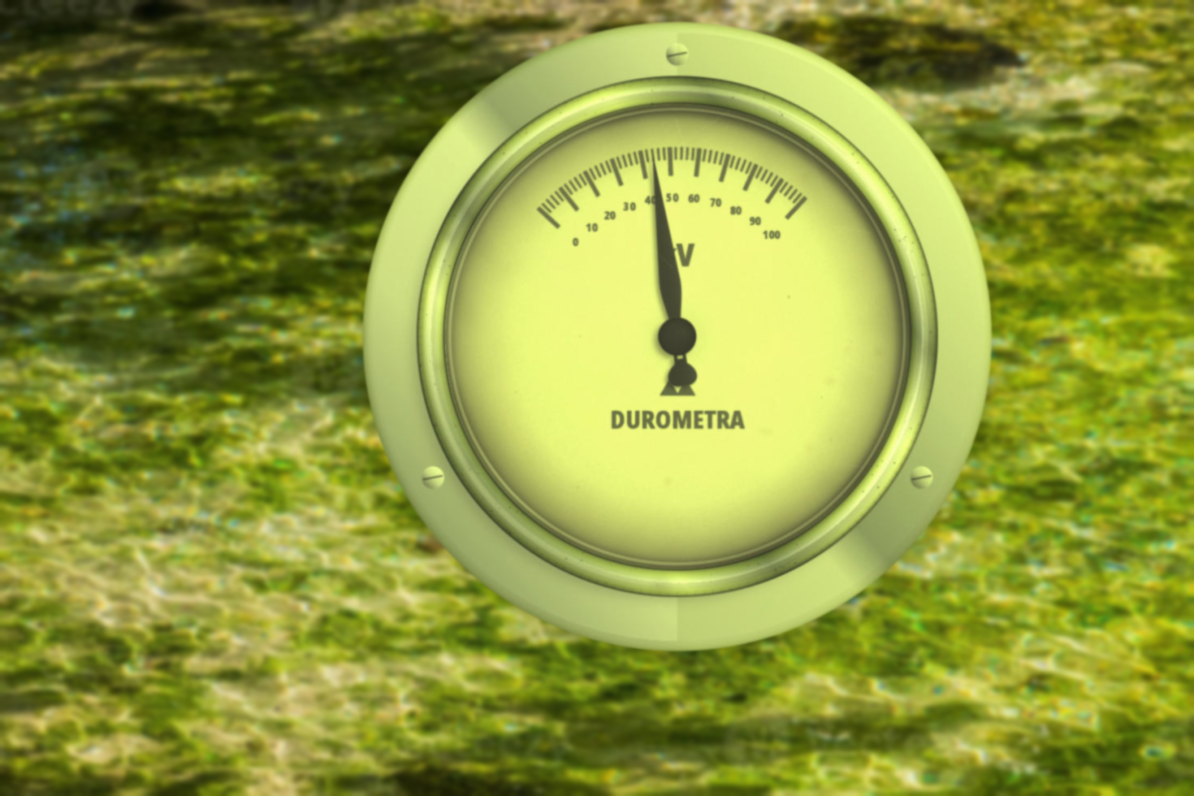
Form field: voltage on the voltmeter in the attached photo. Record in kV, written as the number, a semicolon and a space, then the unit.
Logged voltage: 44; kV
